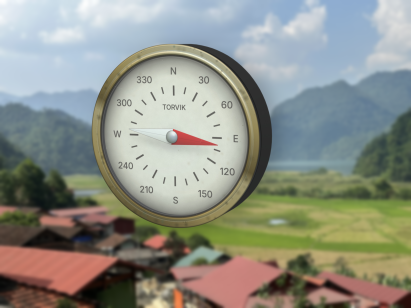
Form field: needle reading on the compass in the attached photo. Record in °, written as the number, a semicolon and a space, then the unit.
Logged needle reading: 97.5; °
